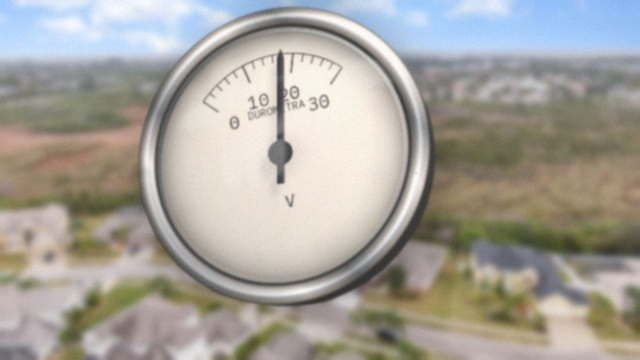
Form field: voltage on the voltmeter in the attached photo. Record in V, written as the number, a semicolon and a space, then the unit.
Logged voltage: 18; V
